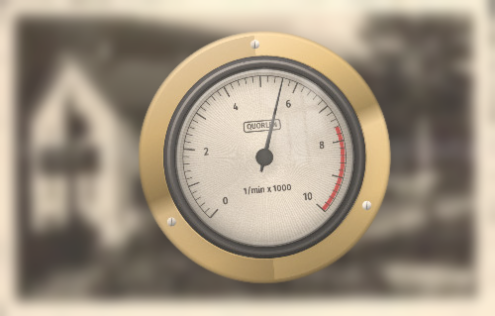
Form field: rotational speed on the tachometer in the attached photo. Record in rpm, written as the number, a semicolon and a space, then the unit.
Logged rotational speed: 5600; rpm
